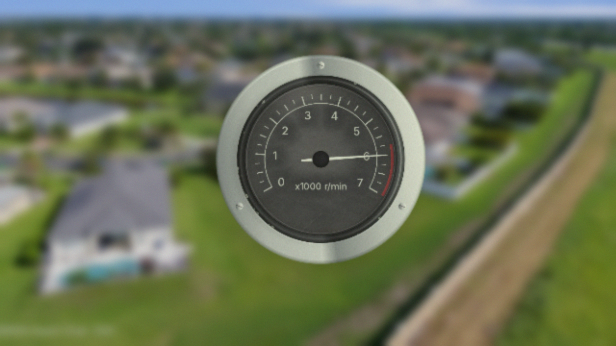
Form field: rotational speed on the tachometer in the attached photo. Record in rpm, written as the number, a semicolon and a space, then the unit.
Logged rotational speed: 6000; rpm
